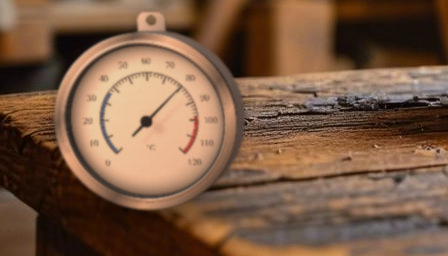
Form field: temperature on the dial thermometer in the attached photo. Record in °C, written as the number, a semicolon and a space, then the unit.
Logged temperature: 80; °C
